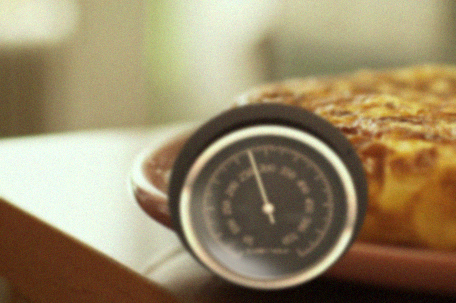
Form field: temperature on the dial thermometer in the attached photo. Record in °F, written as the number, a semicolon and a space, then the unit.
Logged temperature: 275; °F
